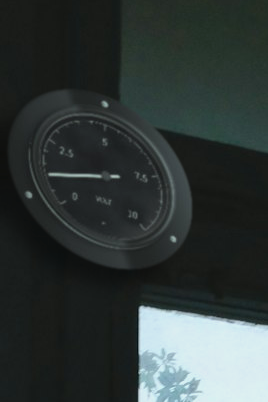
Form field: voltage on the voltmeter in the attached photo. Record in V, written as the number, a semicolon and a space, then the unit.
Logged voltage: 1; V
